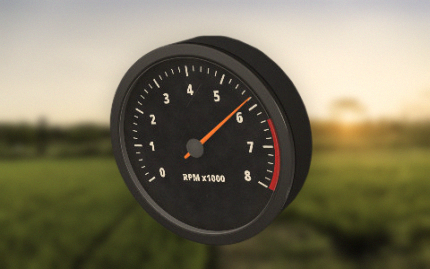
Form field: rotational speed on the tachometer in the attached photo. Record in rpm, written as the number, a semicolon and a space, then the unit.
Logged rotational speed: 5800; rpm
